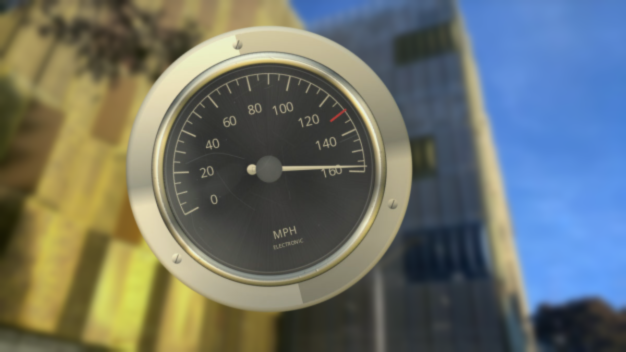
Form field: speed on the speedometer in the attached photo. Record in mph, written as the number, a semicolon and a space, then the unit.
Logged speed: 157.5; mph
